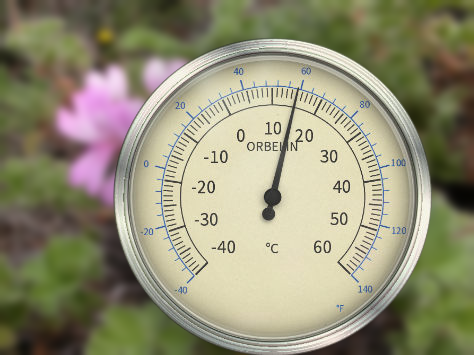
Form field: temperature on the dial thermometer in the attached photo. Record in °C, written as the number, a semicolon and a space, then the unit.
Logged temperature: 15; °C
